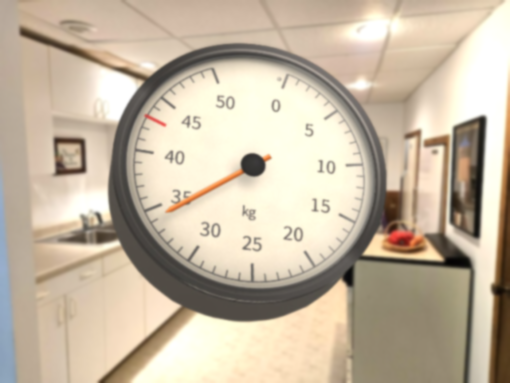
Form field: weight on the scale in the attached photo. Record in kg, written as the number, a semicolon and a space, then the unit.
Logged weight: 34; kg
